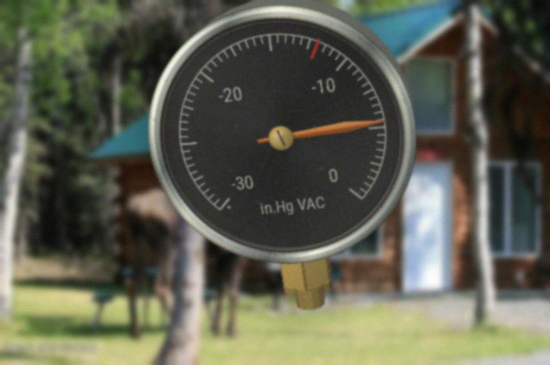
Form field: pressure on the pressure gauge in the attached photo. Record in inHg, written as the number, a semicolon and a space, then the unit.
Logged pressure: -5.5; inHg
